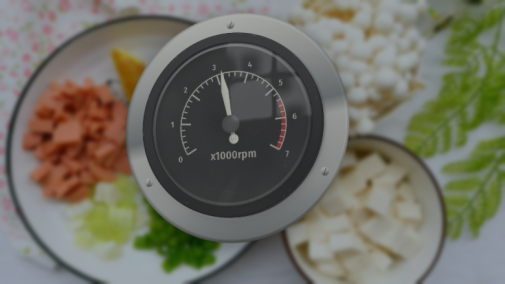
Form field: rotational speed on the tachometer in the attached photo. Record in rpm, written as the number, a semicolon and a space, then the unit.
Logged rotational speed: 3200; rpm
